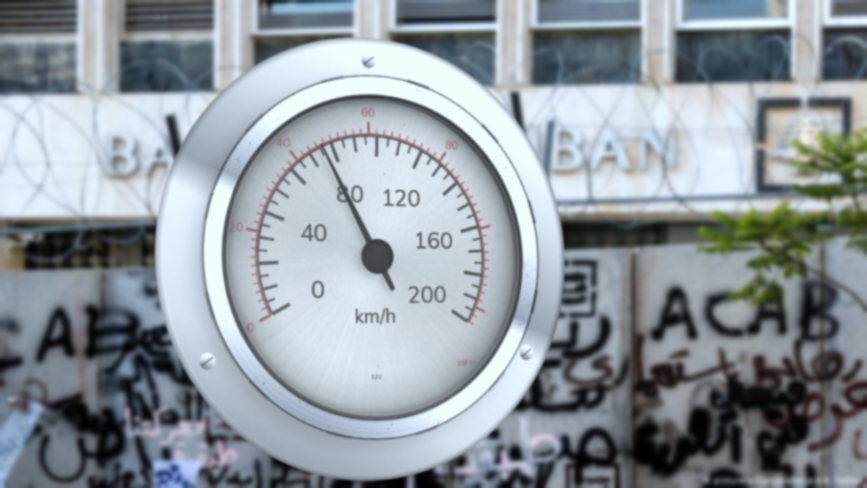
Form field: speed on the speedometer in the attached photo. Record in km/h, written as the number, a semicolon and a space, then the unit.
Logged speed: 75; km/h
